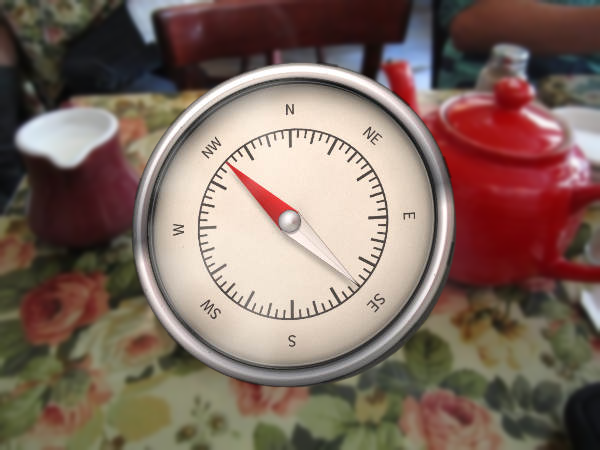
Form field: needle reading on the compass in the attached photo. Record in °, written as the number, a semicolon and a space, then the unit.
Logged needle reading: 315; °
